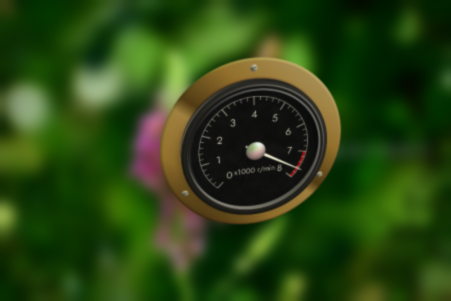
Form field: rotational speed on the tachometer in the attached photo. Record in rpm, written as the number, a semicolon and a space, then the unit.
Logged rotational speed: 7600; rpm
